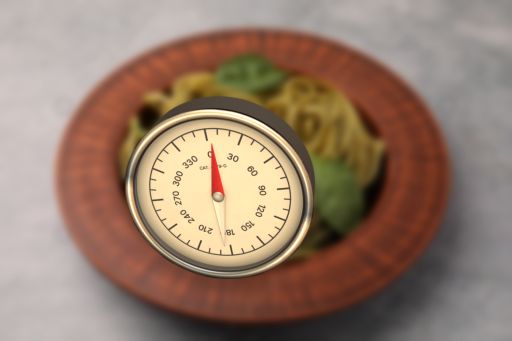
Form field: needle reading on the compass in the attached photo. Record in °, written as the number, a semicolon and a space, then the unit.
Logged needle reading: 5; °
